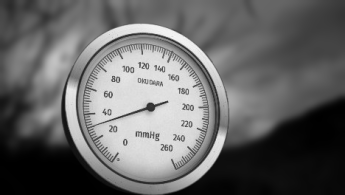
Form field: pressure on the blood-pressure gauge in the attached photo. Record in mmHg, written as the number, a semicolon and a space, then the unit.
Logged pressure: 30; mmHg
